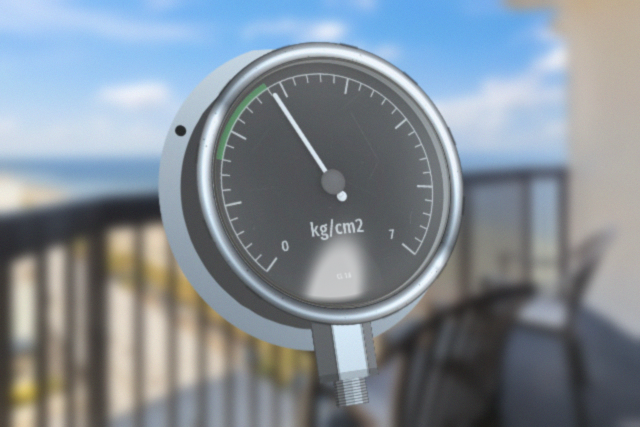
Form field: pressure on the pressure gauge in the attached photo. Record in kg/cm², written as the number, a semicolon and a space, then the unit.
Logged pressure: 2.8; kg/cm²
